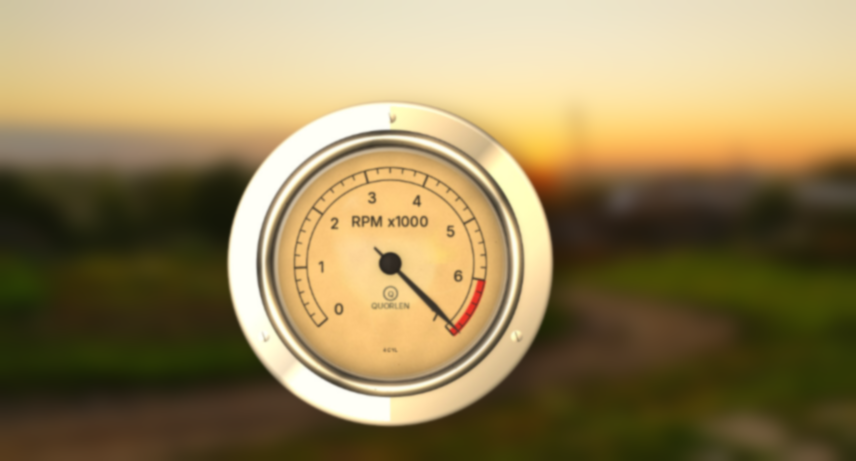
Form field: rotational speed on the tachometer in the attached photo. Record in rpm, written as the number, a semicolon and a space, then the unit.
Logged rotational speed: 6900; rpm
